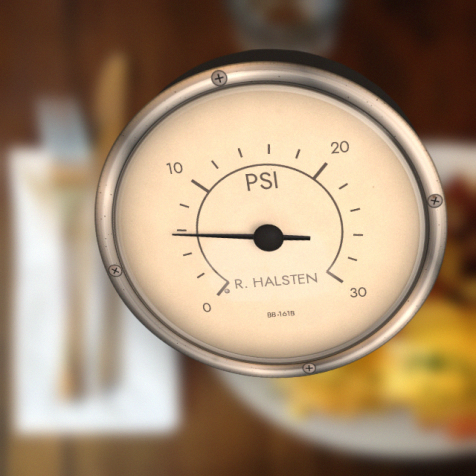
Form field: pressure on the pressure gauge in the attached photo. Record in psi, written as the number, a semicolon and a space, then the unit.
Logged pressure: 6; psi
